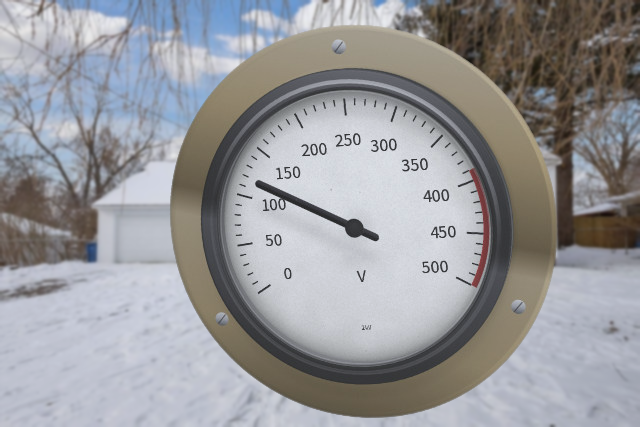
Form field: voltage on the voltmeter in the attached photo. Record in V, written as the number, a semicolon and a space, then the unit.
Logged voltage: 120; V
